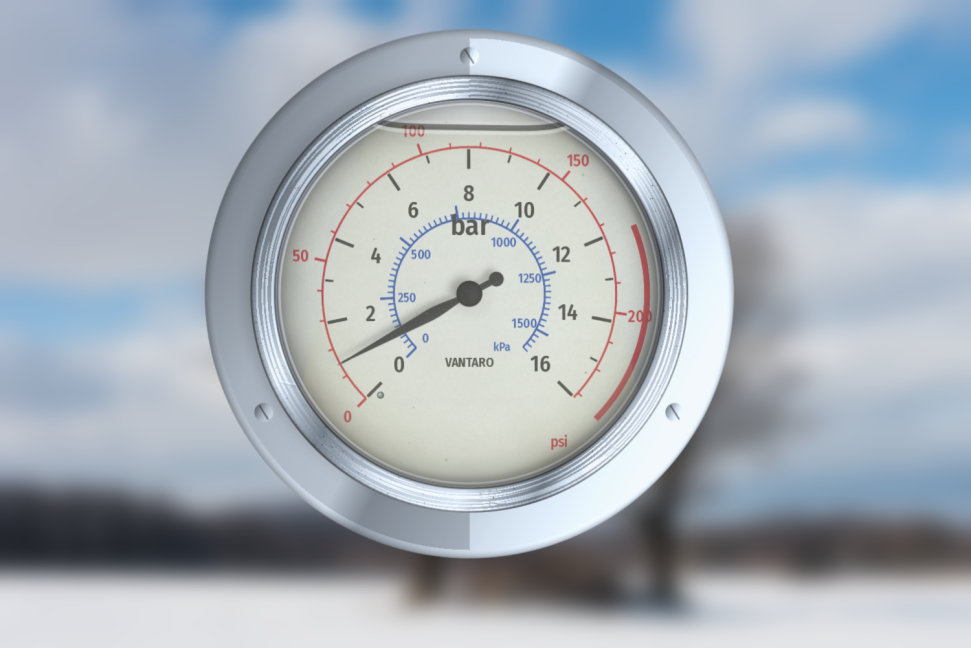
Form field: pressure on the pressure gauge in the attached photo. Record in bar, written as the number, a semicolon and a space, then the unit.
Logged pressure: 1; bar
